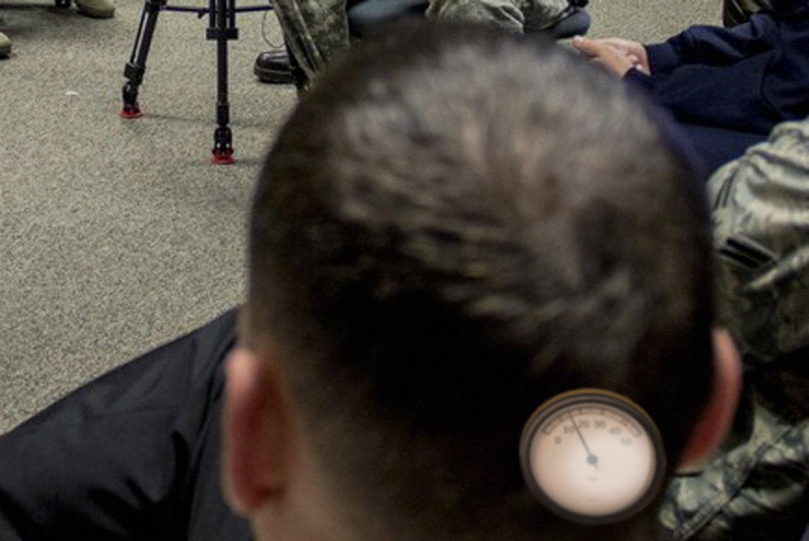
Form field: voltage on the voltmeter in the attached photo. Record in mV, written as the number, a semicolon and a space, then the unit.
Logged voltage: 15; mV
